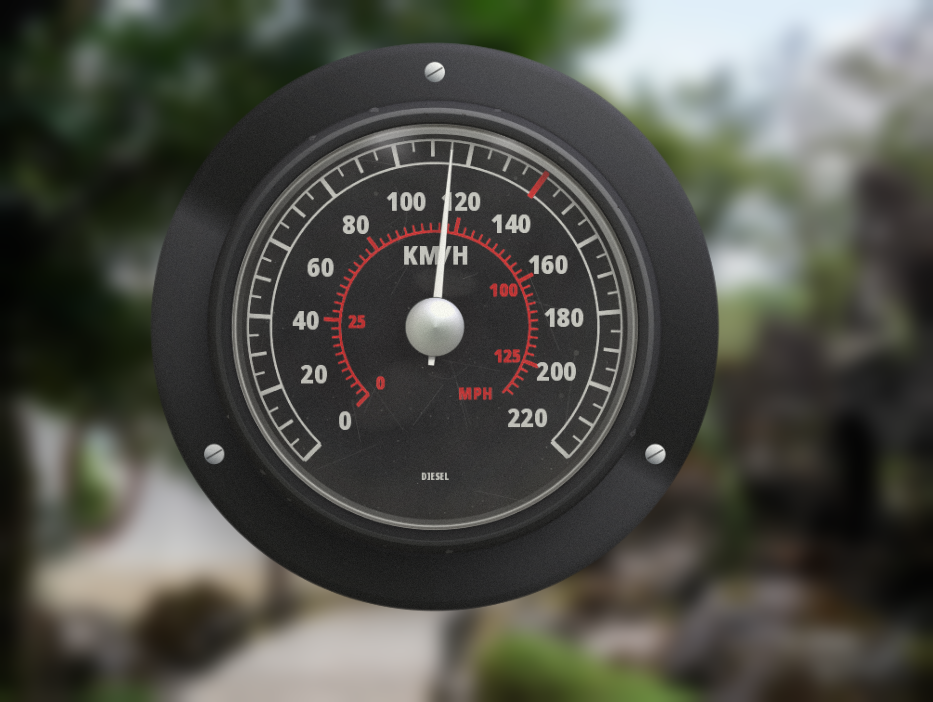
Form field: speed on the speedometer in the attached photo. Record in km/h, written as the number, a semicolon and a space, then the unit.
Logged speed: 115; km/h
